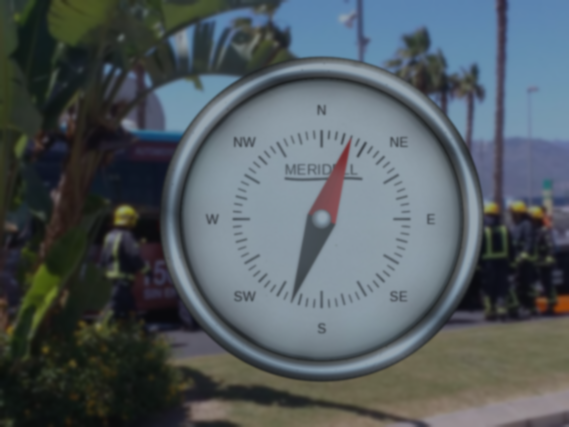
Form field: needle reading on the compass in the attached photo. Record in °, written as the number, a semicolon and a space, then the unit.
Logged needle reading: 20; °
